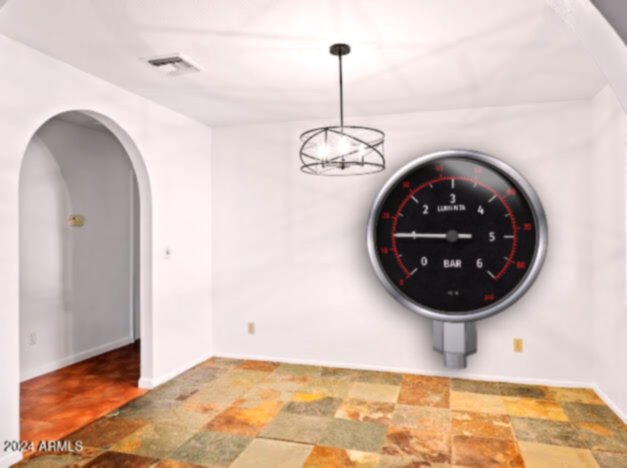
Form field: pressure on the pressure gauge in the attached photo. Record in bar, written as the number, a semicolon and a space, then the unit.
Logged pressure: 1; bar
